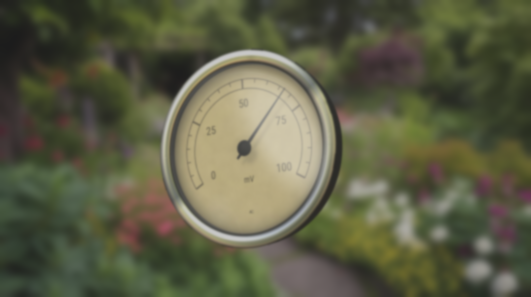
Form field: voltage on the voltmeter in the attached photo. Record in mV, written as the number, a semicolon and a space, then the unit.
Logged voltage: 67.5; mV
